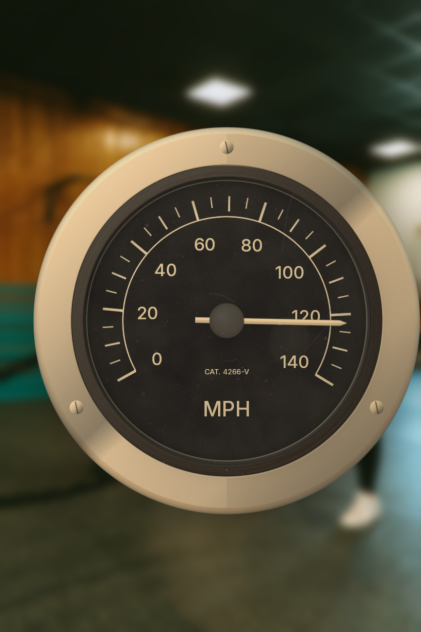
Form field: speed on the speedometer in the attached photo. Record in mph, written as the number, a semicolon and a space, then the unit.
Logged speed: 122.5; mph
